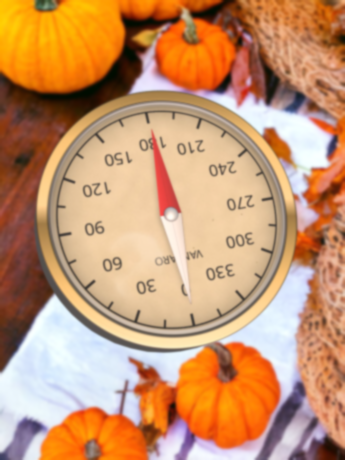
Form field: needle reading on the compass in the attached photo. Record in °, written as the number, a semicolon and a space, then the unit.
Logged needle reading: 180; °
